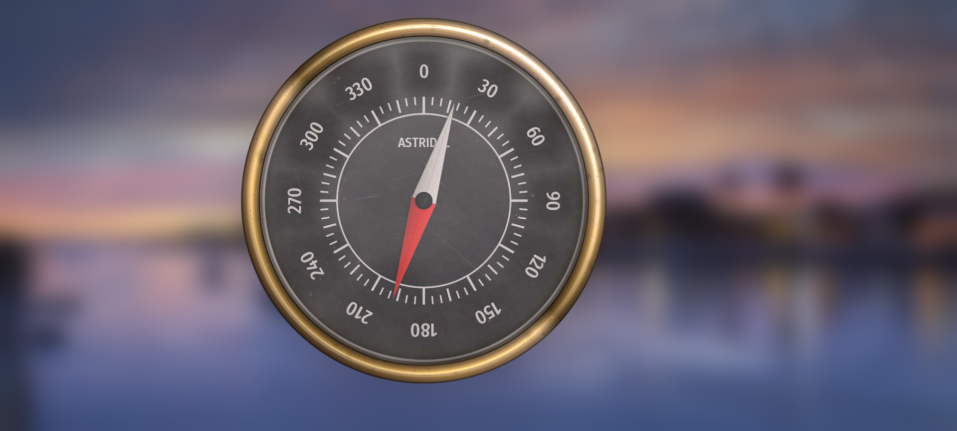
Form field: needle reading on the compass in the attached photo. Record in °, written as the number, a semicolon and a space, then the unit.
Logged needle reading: 197.5; °
